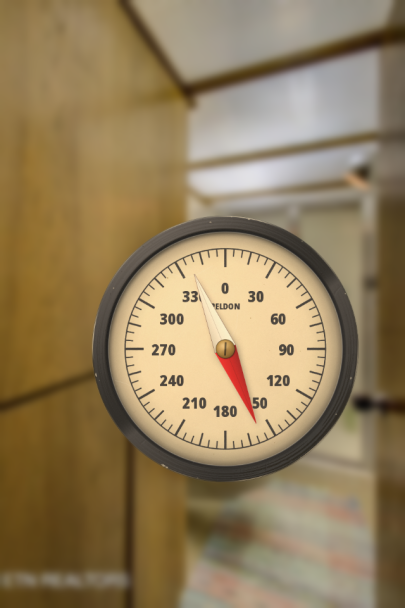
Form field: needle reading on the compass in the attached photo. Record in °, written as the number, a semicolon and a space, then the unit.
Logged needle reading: 157.5; °
